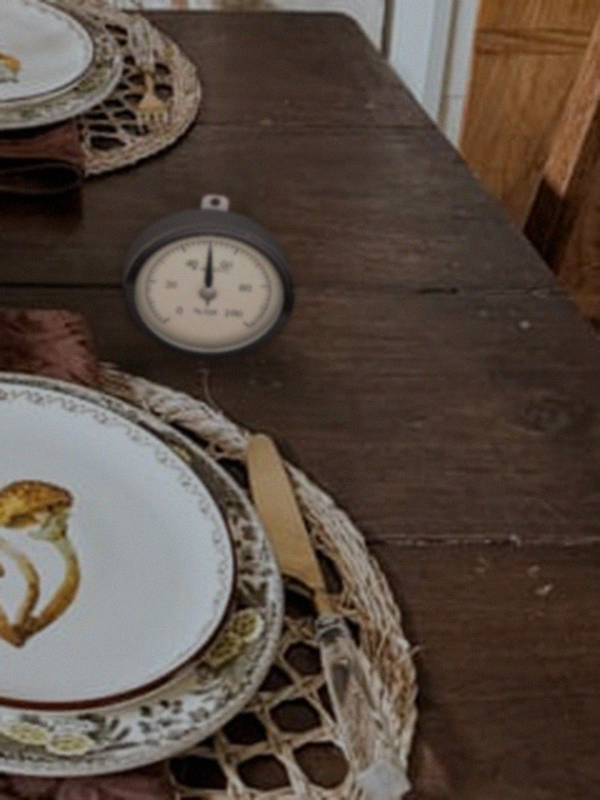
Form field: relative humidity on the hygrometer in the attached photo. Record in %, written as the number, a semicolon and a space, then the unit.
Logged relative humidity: 50; %
